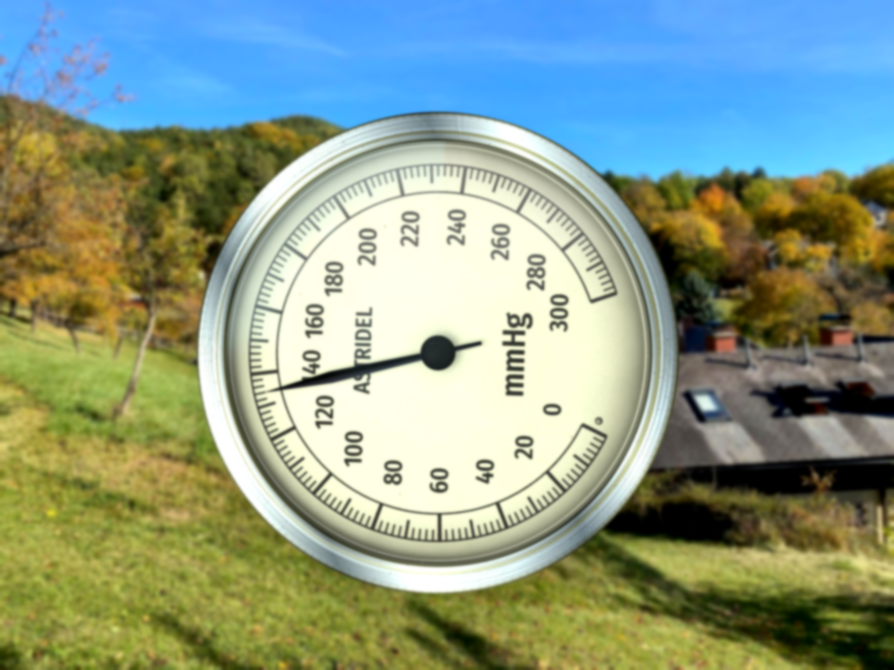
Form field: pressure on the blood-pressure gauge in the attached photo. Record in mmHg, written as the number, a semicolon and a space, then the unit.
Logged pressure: 134; mmHg
